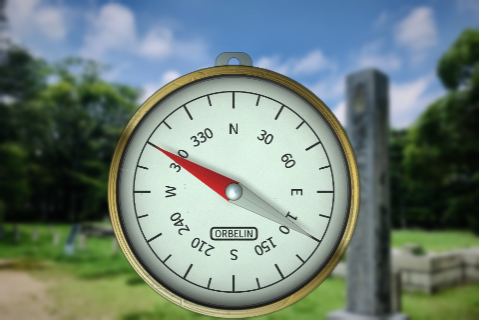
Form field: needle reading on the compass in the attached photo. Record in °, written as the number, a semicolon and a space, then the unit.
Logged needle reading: 300; °
